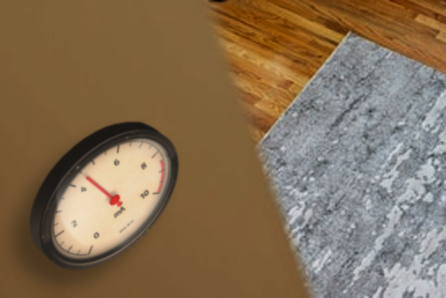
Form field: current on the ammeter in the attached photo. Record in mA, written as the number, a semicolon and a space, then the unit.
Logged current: 4.5; mA
